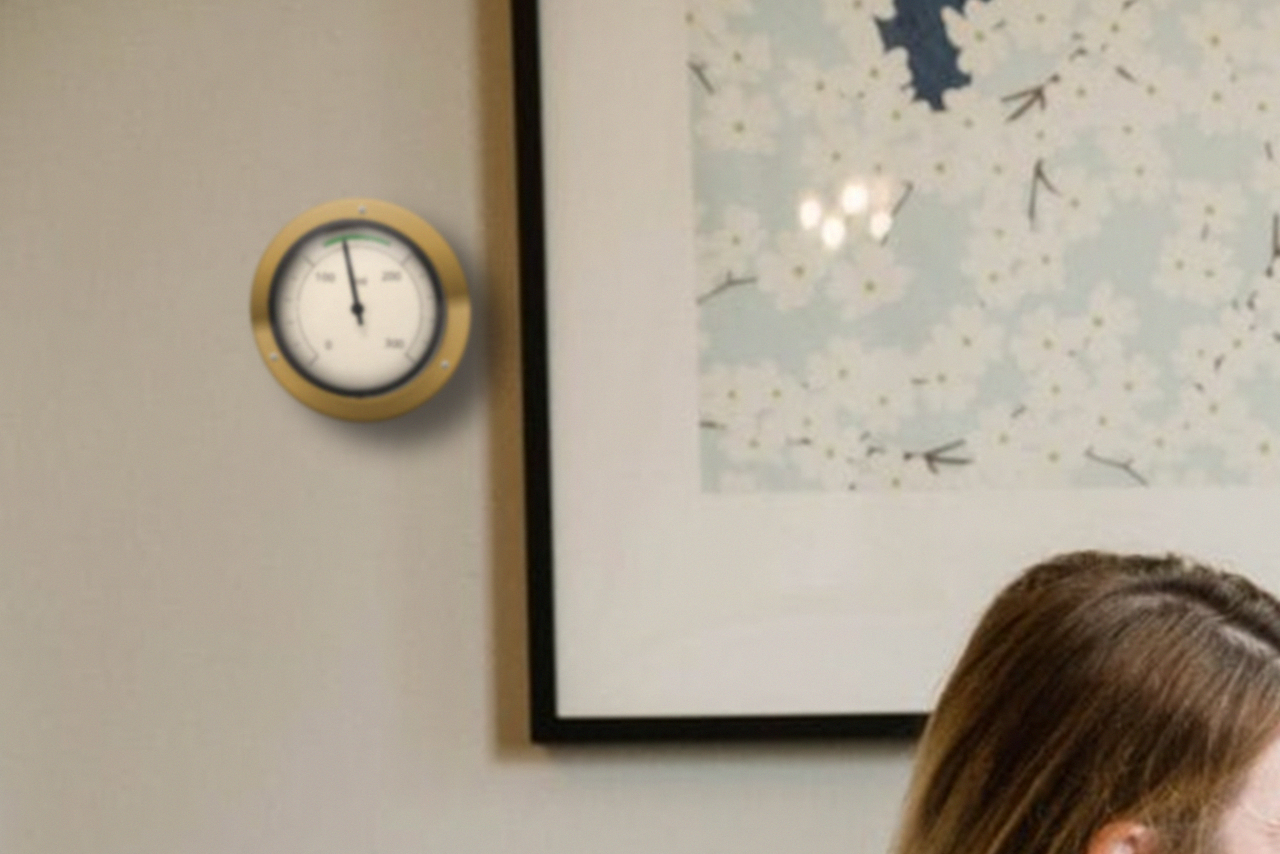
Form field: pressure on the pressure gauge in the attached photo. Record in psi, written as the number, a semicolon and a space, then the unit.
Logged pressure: 140; psi
